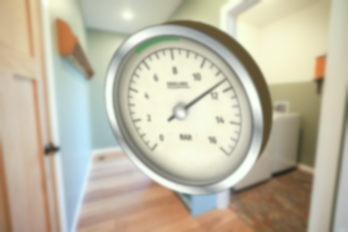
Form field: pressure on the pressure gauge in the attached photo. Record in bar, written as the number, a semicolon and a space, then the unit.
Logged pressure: 11.5; bar
